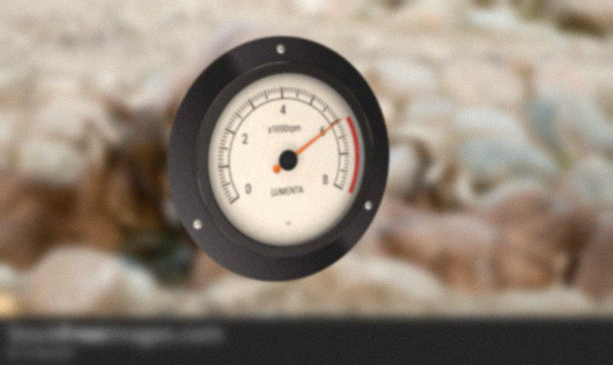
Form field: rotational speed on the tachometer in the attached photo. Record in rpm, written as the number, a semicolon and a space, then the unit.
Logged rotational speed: 6000; rpm
